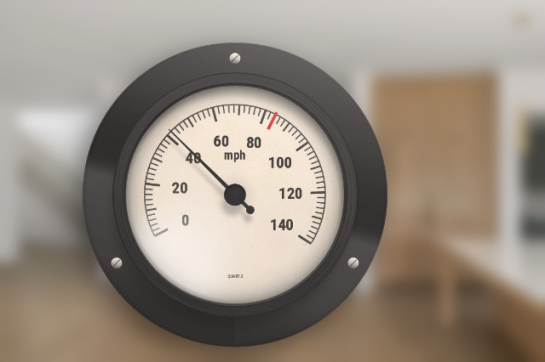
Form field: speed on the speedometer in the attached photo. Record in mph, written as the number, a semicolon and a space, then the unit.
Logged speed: 42; mph
